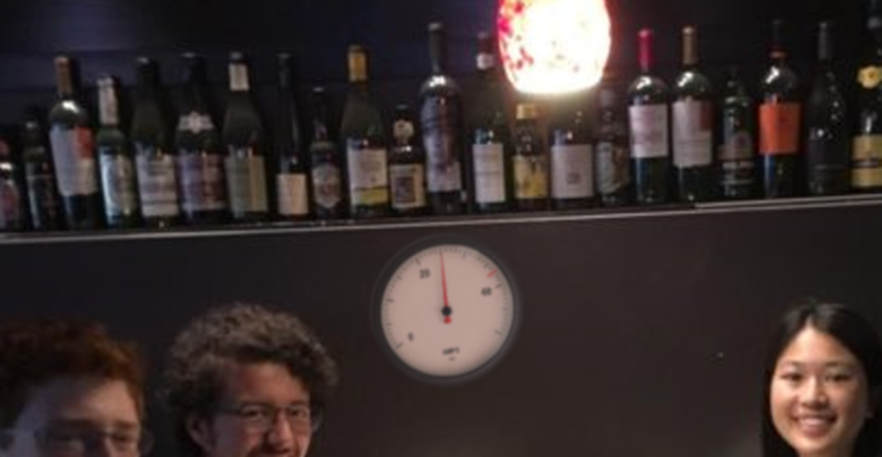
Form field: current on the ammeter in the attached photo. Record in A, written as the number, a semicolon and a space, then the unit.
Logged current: 25; A
